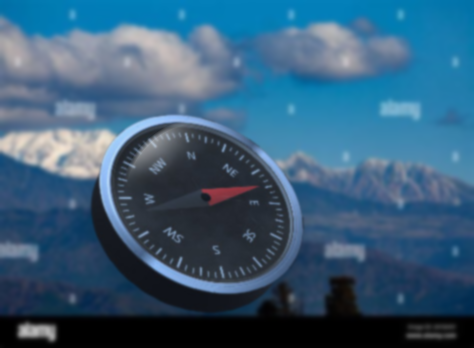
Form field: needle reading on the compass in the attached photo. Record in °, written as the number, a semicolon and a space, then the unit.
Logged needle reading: 75; °
